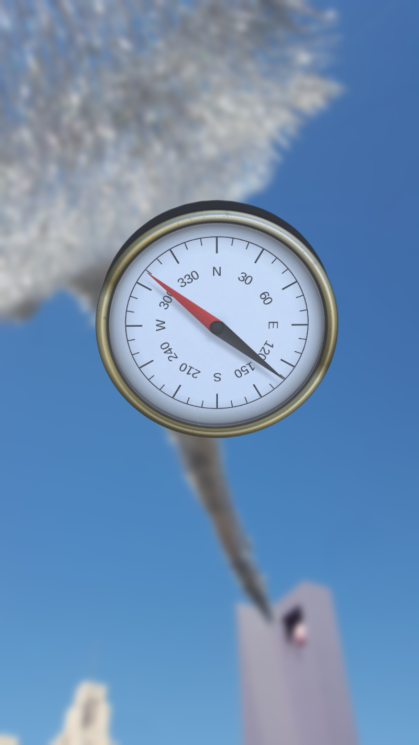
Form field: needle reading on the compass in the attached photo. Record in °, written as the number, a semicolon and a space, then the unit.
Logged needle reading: 310; °
